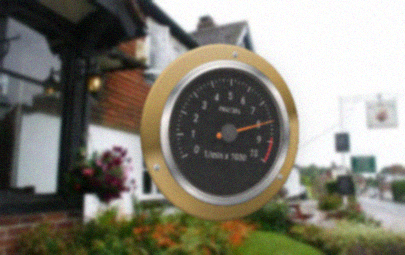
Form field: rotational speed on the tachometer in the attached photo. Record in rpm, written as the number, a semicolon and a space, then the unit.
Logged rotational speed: 8000; rpm
